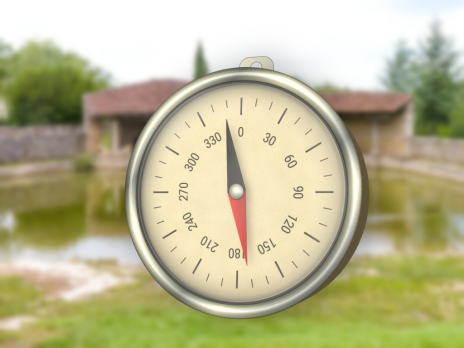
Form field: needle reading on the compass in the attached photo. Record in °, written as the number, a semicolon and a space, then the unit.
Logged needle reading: 170; °
